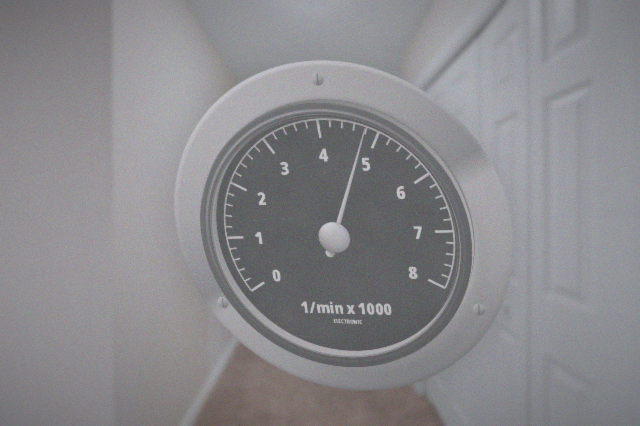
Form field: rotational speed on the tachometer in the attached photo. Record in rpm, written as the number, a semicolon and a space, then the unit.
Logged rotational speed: 4800; rpm
